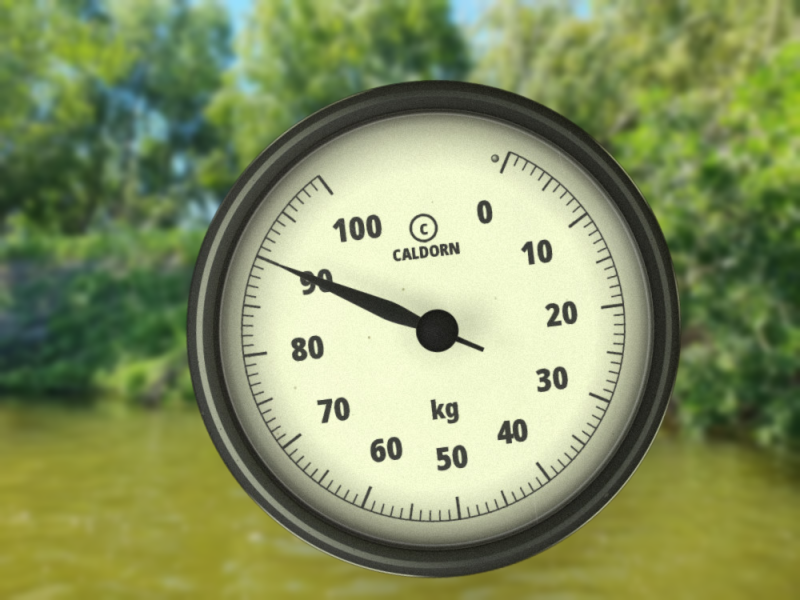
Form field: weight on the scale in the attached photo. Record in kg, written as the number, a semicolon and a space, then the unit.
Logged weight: 90; kg
